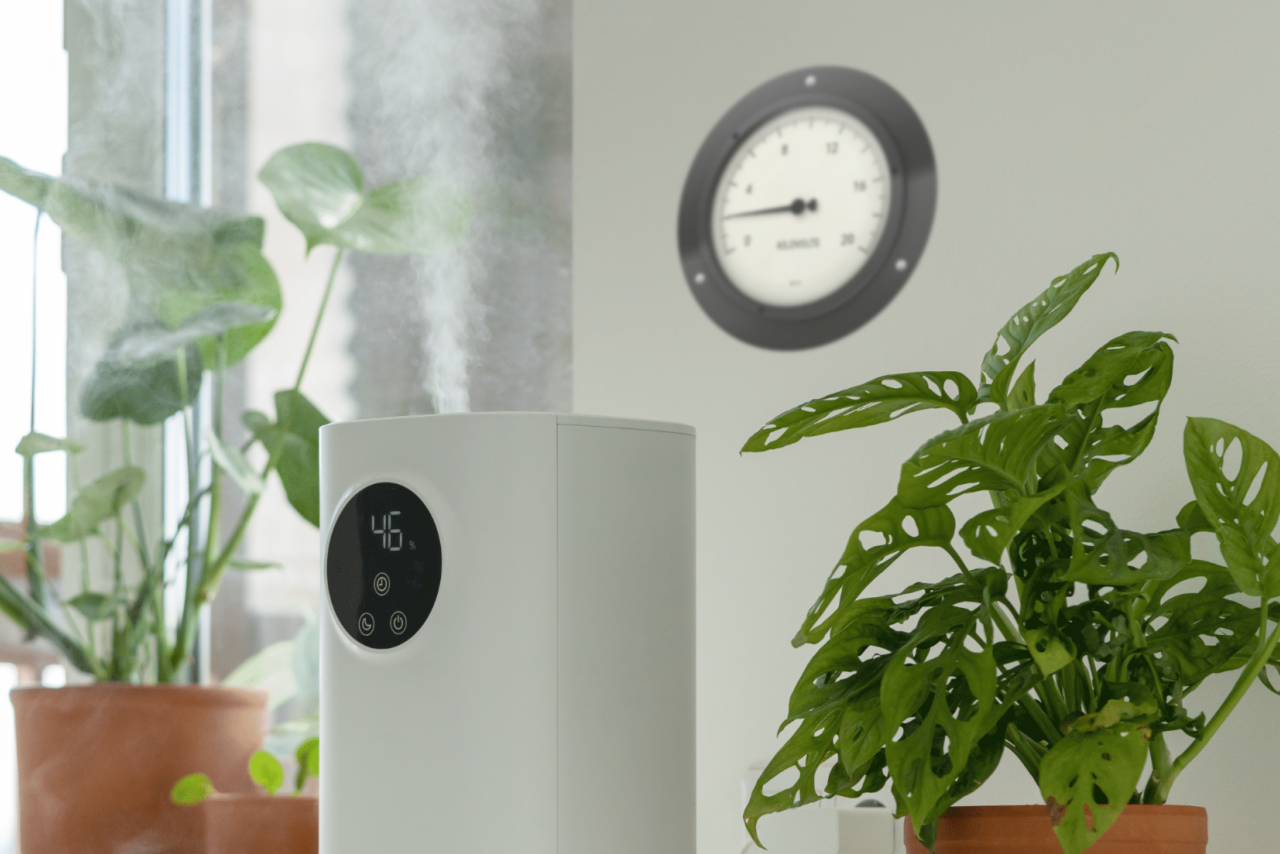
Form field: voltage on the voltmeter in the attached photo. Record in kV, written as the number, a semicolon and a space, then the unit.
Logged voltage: 2; kV
